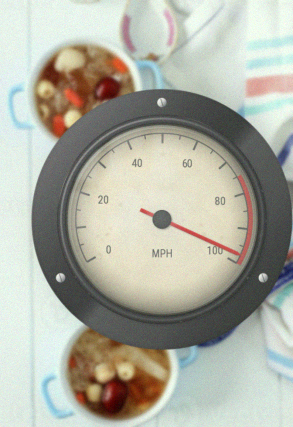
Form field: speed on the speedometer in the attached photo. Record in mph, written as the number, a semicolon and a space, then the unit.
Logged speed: 97.5; mph
